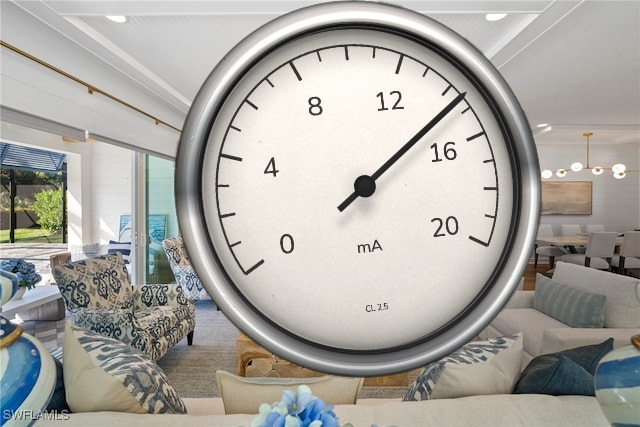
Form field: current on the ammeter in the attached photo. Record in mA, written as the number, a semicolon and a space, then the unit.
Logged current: 14.5; mA
